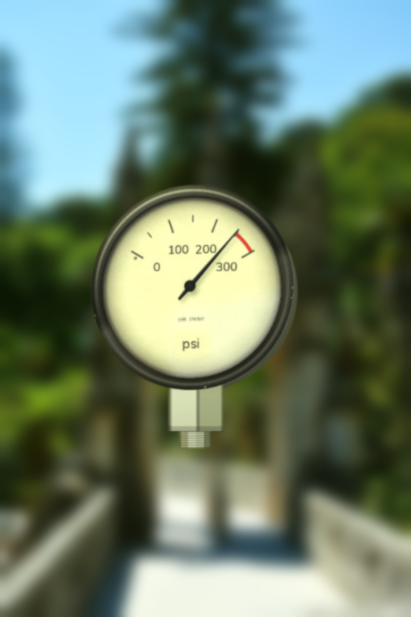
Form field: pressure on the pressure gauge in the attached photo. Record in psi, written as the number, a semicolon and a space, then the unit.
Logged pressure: 250; psi
